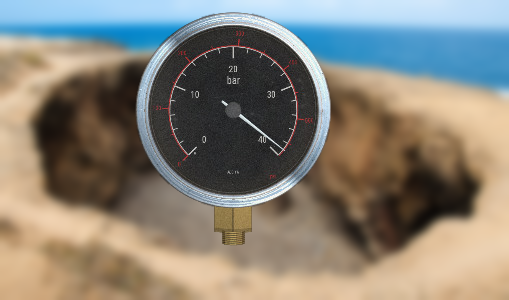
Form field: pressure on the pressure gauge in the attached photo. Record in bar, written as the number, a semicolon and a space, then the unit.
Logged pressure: 39; bar
